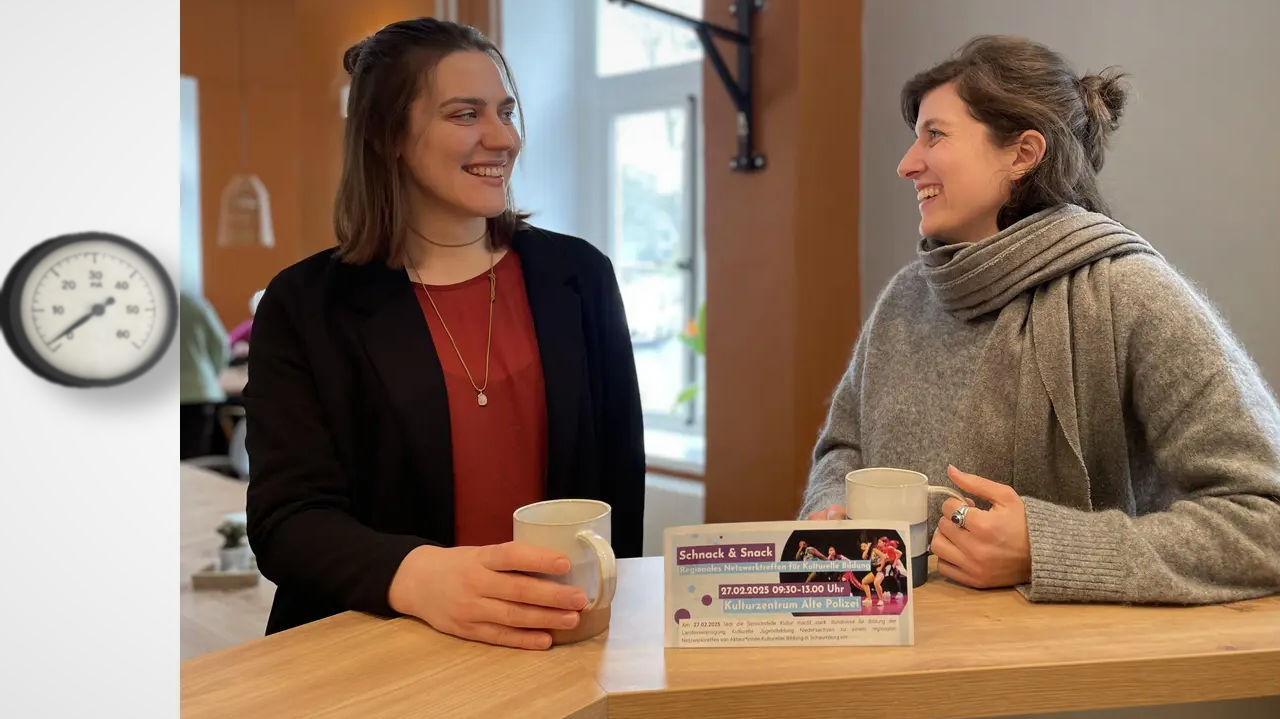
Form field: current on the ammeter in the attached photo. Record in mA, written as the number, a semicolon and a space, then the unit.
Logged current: 2; mA
